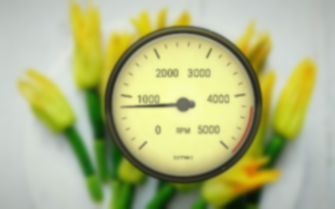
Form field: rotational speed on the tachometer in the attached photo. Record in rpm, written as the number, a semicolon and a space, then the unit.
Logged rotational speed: 800; rpm
